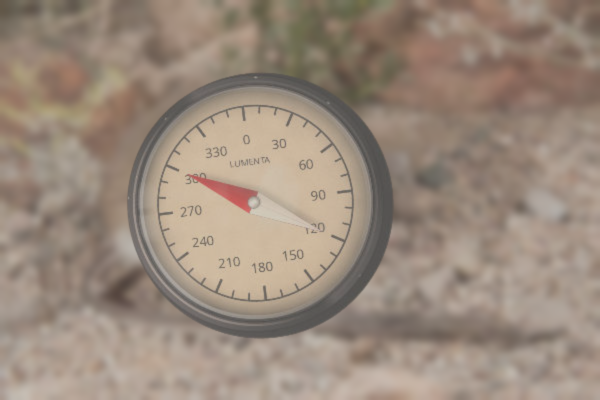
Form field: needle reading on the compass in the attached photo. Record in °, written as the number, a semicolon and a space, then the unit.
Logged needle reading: 300; °
